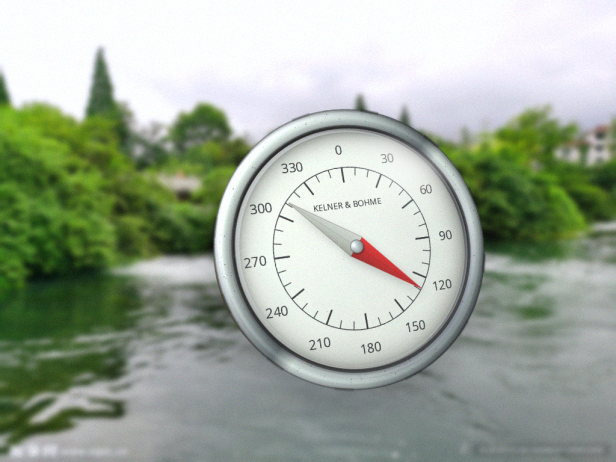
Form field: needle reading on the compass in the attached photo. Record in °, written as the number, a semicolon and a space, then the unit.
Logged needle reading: 130; °
